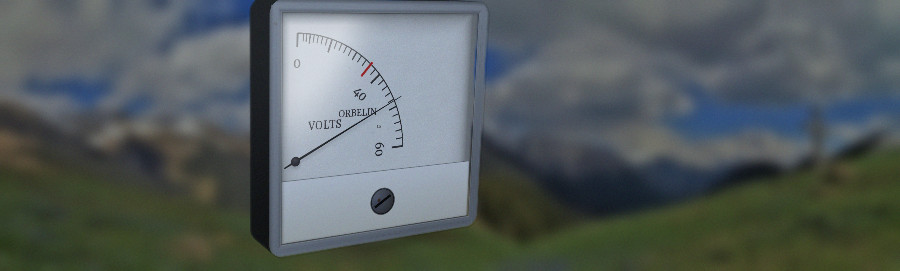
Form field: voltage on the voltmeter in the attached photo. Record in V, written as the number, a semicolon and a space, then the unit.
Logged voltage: 48; V
